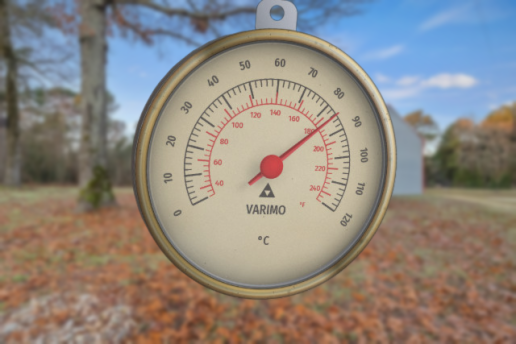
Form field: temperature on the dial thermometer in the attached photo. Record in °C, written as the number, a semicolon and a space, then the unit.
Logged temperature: 84; °C
